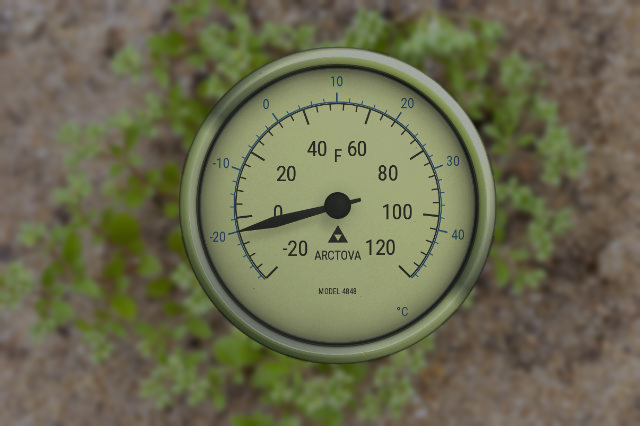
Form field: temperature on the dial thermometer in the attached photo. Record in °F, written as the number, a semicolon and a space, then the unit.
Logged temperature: -4; °F
